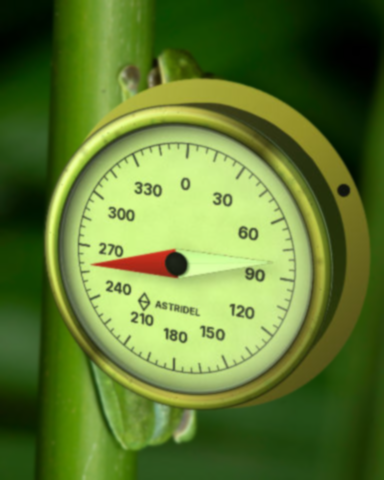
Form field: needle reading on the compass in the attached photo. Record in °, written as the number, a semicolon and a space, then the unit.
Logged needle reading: 260; °
